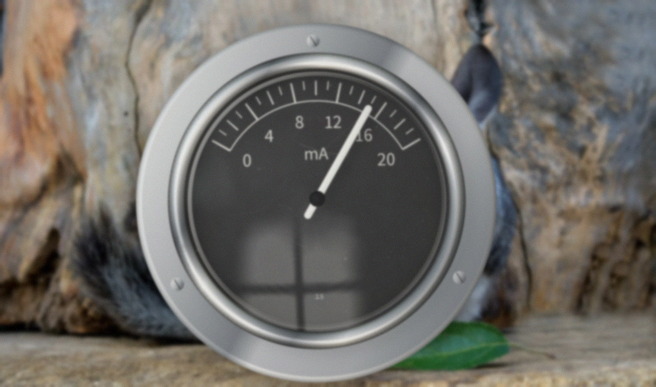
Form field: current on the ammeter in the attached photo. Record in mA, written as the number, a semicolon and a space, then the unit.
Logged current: 15; mA
